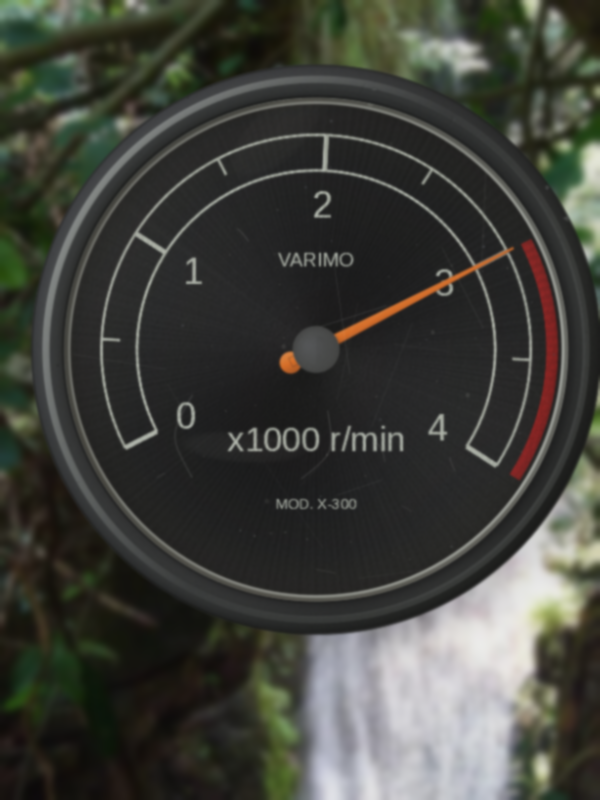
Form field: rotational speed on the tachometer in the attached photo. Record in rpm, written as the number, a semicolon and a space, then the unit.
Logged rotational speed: 3000; rpm
